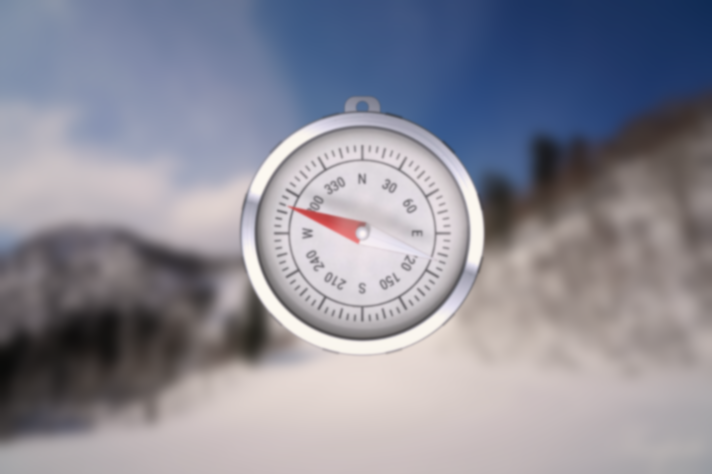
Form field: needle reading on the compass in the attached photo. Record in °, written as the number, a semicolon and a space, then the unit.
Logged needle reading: 290; °
